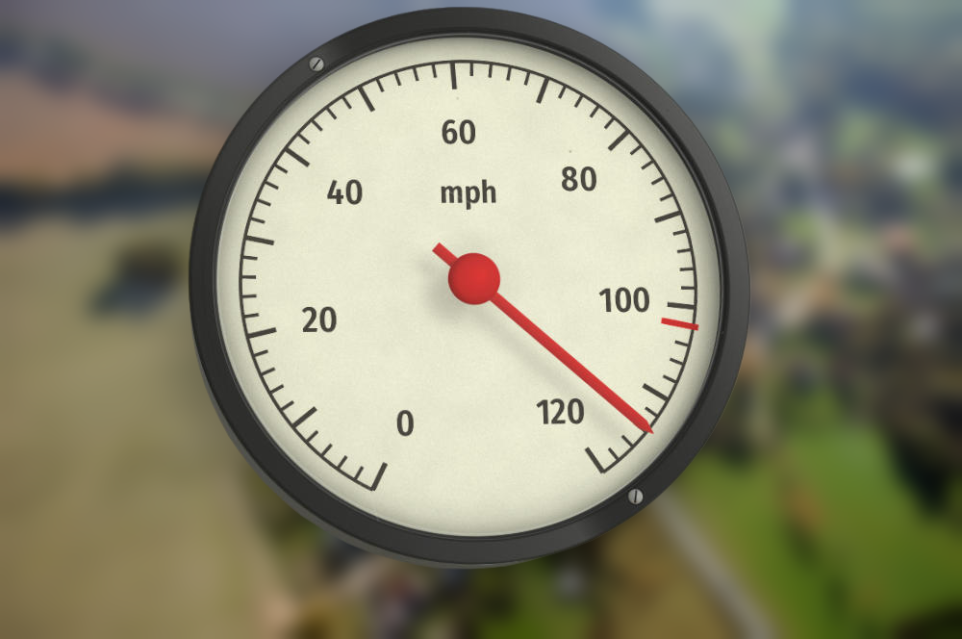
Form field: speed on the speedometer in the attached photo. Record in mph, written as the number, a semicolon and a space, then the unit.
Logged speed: 114; mph
